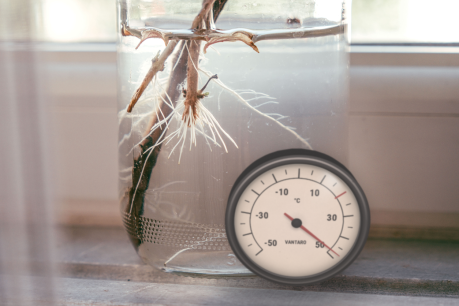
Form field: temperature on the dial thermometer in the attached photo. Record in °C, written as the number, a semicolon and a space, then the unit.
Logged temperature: 47.5; °C
